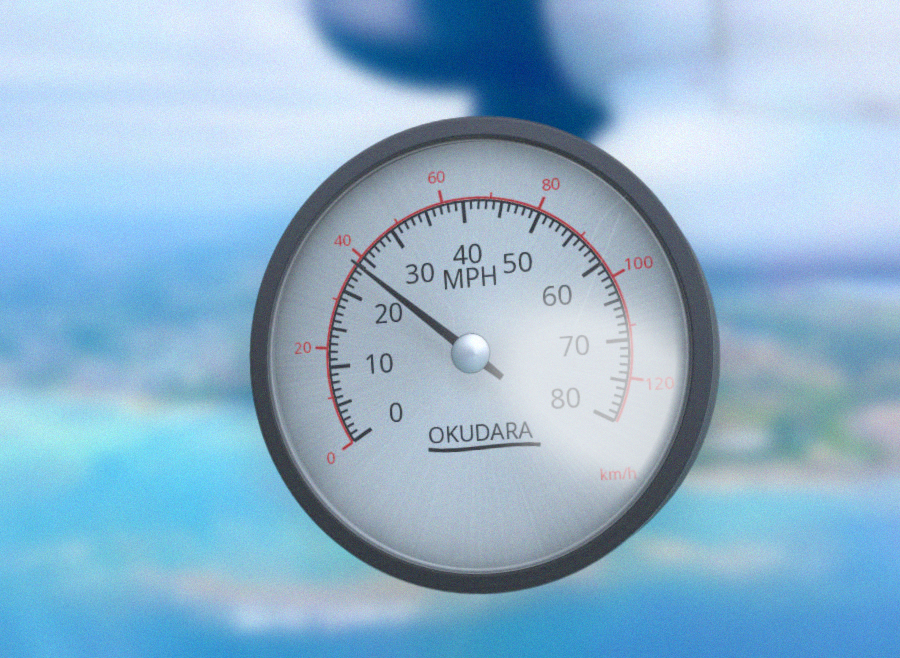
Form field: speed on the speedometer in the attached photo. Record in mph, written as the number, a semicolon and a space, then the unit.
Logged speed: 24; mph
